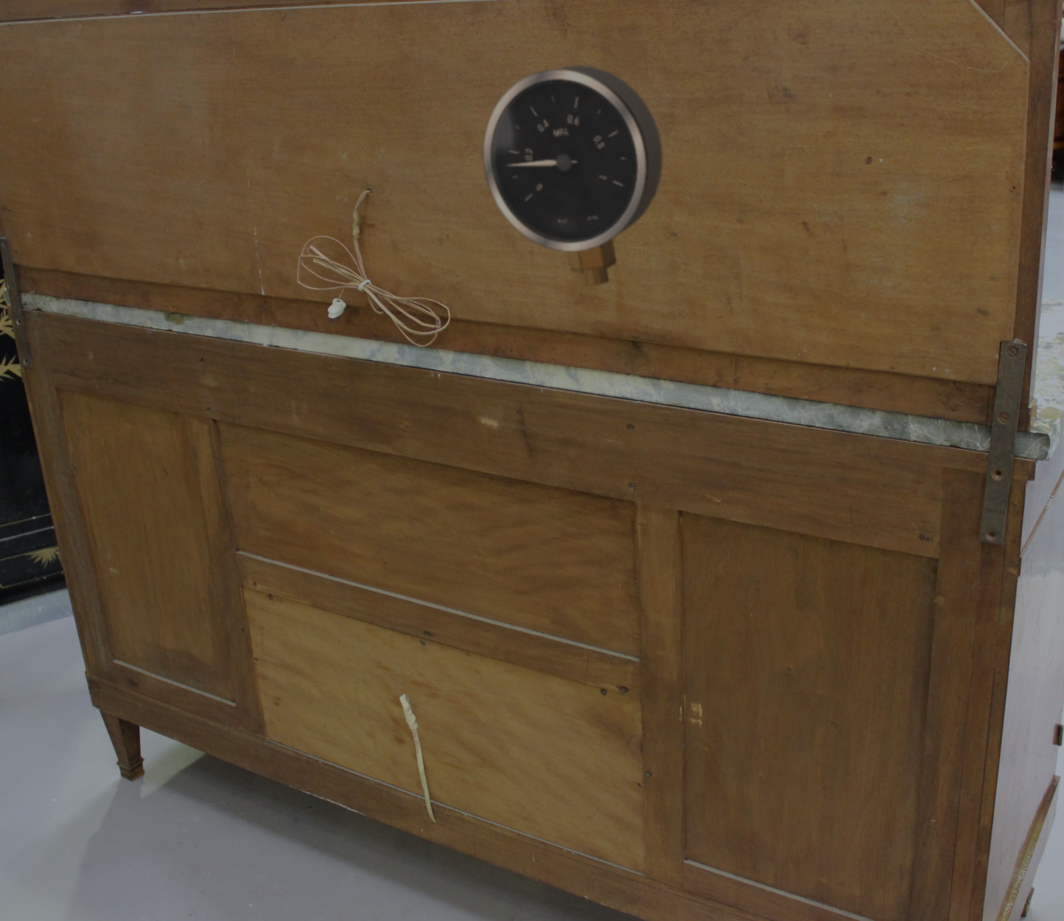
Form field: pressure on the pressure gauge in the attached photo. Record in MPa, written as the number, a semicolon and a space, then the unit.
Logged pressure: 0.15; MPa
